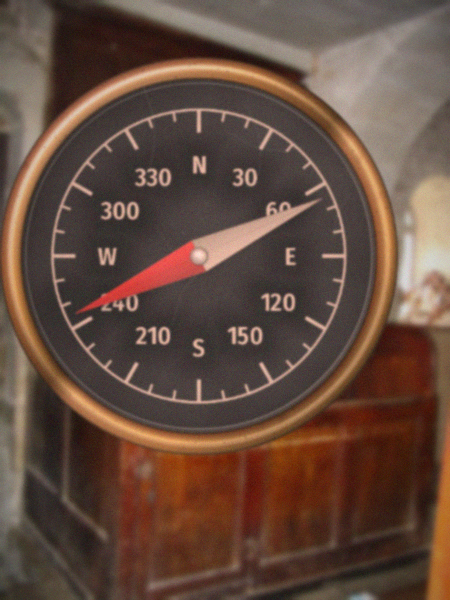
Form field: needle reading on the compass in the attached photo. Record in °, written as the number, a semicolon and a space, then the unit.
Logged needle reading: 245; °
